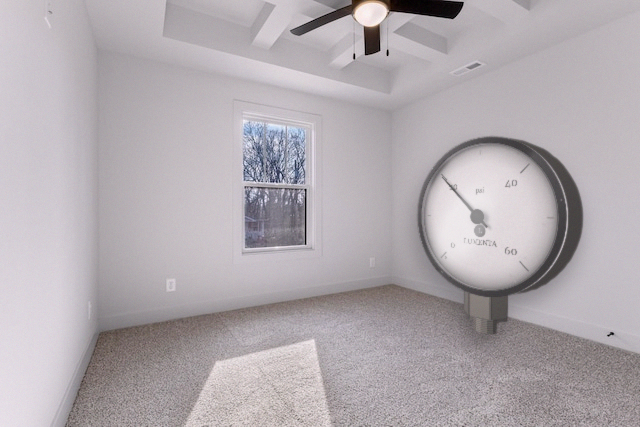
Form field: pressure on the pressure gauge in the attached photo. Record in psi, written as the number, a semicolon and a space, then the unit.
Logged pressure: 20; psi
